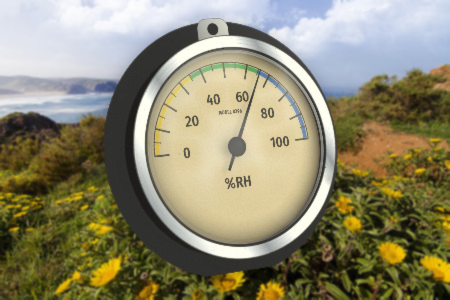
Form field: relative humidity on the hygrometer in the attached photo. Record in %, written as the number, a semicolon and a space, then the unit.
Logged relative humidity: 65; %
